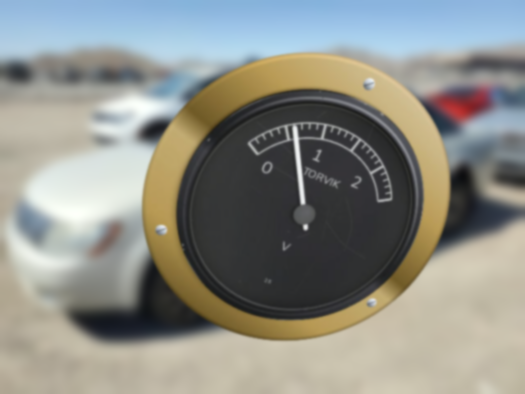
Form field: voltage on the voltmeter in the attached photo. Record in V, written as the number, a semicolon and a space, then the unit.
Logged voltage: 0.6; V
